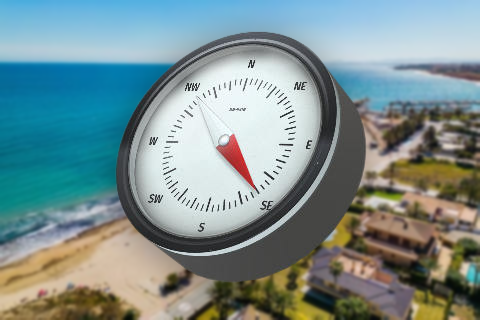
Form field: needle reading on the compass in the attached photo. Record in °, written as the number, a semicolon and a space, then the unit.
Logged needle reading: 135; °
